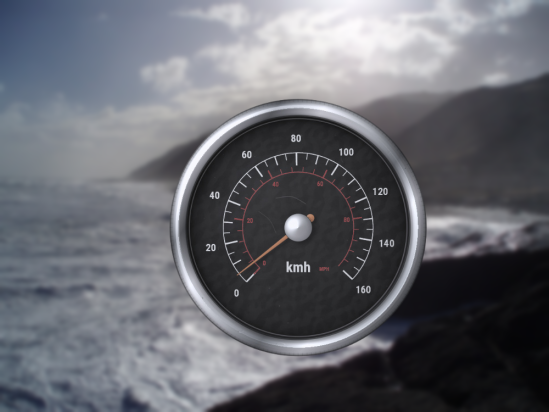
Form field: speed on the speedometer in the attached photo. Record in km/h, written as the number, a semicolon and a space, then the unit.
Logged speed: 5; km/h
